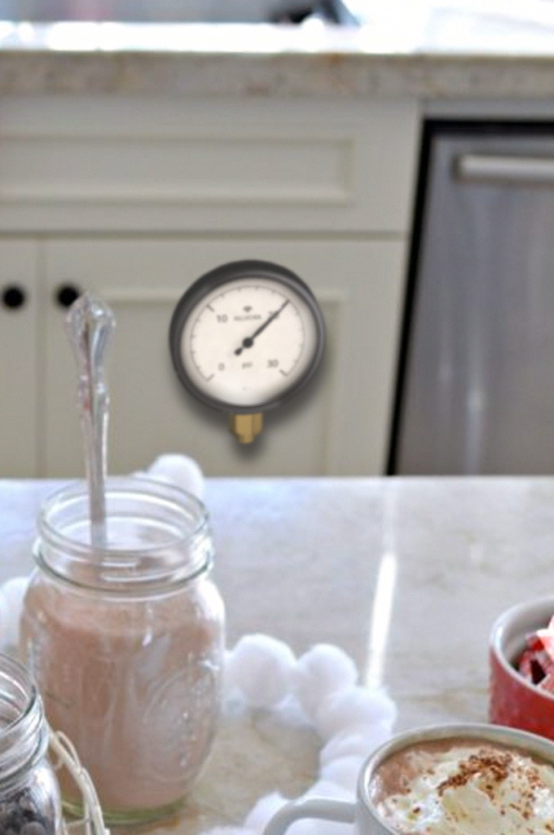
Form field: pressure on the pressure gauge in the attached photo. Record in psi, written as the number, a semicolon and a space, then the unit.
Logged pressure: 20; psi
